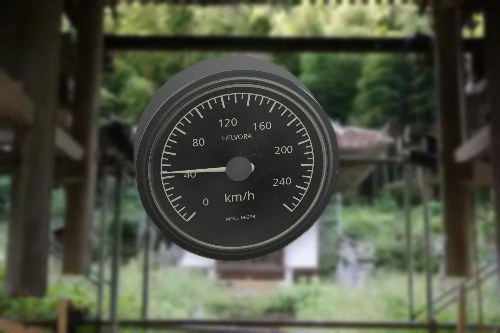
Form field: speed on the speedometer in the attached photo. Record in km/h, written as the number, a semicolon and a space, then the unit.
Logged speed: 45; km/h
